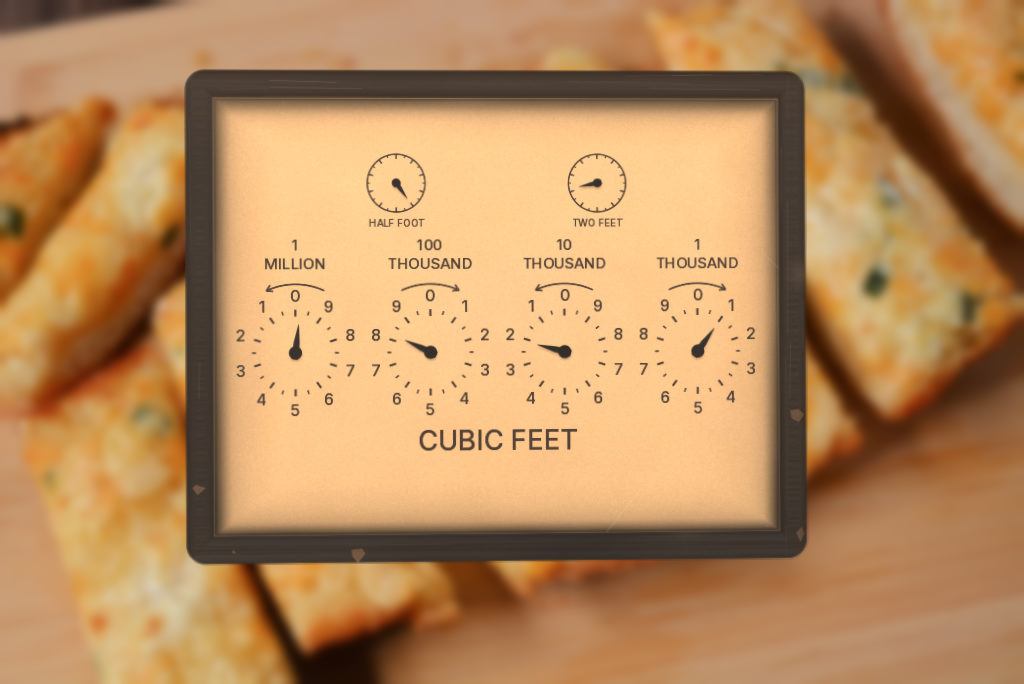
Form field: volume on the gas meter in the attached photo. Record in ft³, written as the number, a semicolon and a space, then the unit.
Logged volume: 982100; ft³
